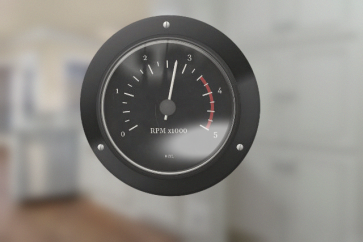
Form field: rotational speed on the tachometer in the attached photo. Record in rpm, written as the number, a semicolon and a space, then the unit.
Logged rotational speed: 2750; rpm
